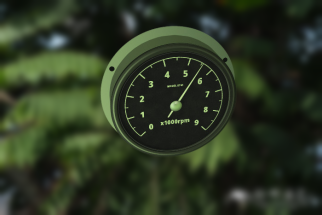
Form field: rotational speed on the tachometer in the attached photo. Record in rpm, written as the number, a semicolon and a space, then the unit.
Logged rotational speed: 5500; rpm
